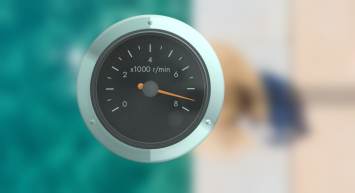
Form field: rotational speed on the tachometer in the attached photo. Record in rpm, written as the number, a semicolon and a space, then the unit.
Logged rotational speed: 7500; rpm
